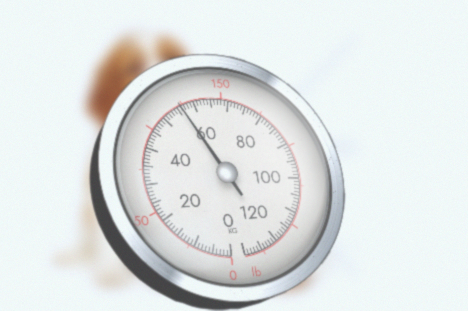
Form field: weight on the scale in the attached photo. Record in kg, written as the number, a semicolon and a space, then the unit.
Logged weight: 55; kg
